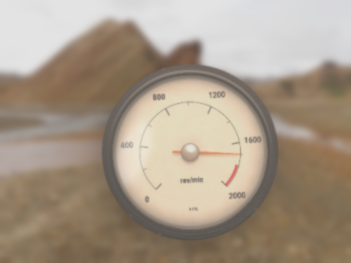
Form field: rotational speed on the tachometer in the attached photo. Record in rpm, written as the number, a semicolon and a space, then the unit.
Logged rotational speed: 1700; rpm
